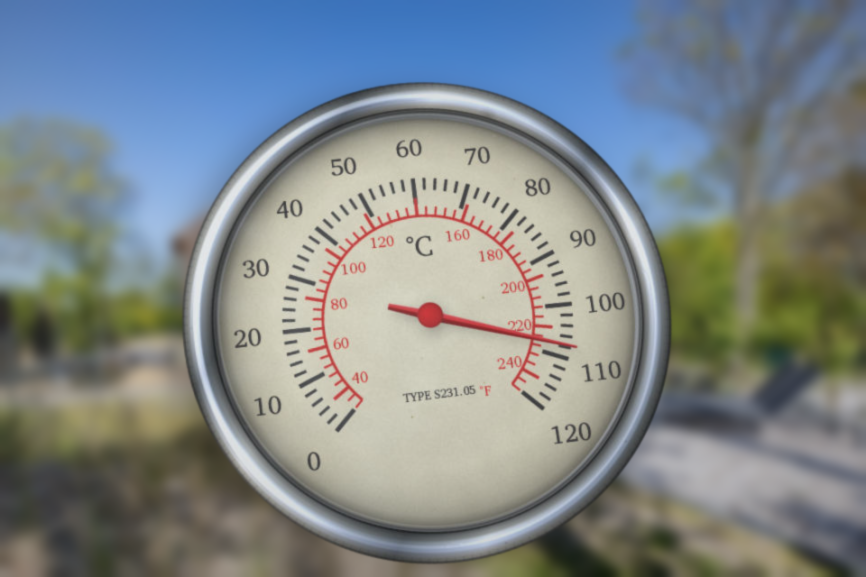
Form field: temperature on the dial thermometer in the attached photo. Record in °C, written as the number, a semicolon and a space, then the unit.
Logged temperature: 108; °C
